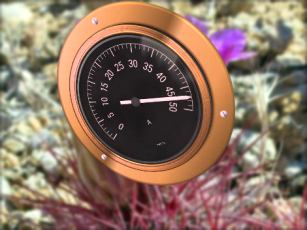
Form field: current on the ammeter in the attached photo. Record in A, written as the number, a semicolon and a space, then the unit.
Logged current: 47; A
